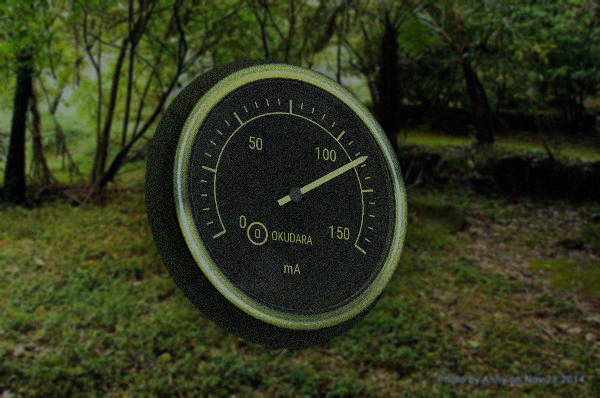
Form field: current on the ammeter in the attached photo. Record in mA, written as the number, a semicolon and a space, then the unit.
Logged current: 112.5; mA
